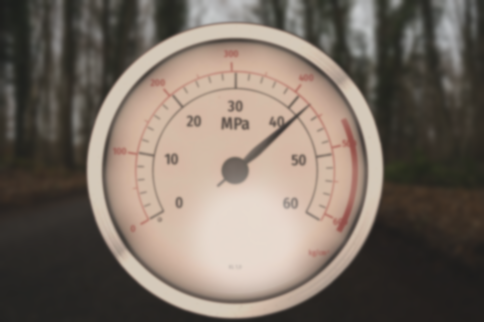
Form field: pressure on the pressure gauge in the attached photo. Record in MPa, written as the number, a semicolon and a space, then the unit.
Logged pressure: 42; MPa
